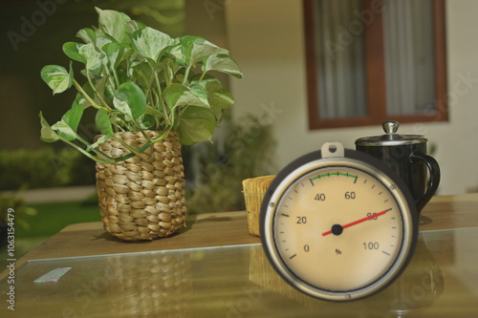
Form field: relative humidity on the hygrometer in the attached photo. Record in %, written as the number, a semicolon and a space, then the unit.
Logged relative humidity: 80; %
